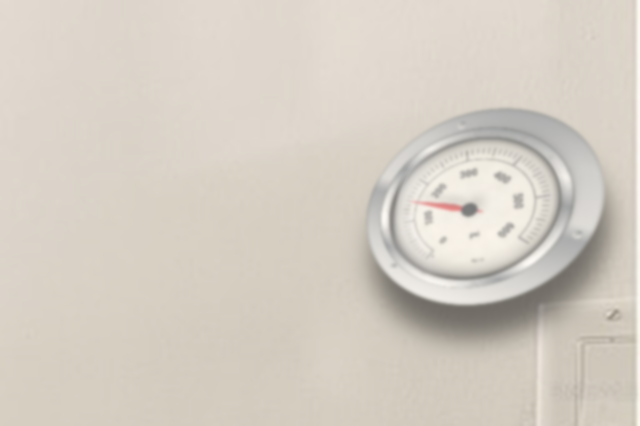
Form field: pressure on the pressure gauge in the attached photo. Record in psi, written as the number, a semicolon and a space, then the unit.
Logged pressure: 150; psi
